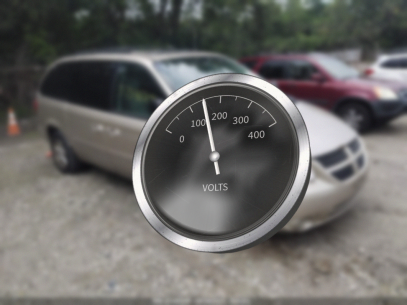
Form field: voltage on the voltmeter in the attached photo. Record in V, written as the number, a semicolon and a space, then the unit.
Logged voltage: 150; V
